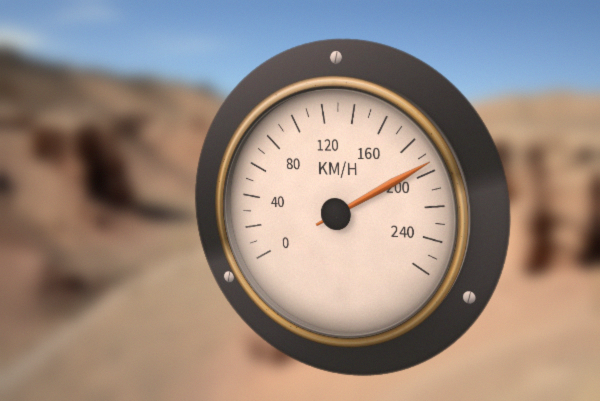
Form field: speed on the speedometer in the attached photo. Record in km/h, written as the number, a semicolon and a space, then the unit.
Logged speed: 195; km/h
